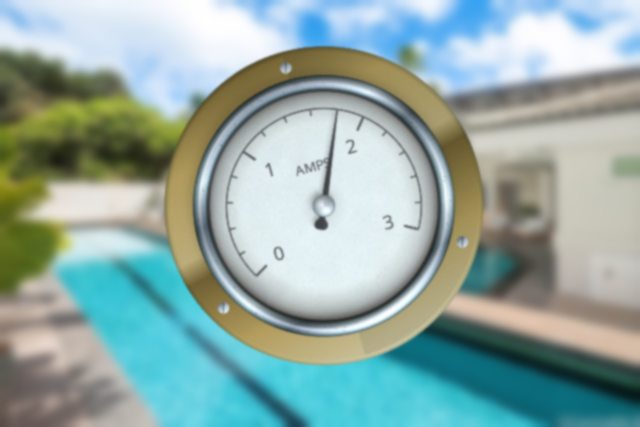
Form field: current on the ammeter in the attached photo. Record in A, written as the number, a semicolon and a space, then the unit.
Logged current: 1.8; A
